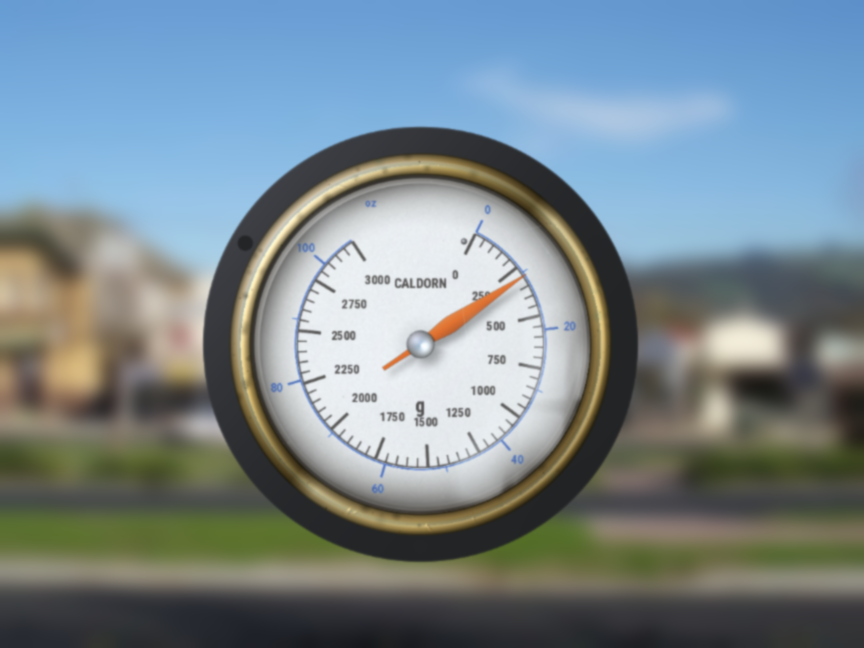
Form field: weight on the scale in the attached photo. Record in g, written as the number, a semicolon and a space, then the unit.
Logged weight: 300; g
